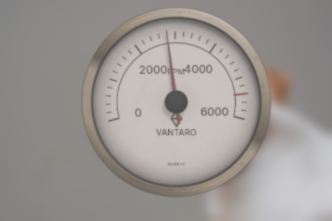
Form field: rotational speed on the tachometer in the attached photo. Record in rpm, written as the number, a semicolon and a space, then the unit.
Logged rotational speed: 2800; rpm
